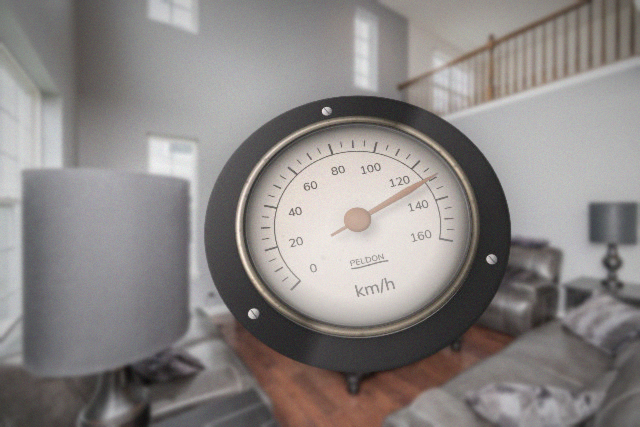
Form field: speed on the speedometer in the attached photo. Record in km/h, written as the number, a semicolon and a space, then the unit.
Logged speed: 130; km/h
